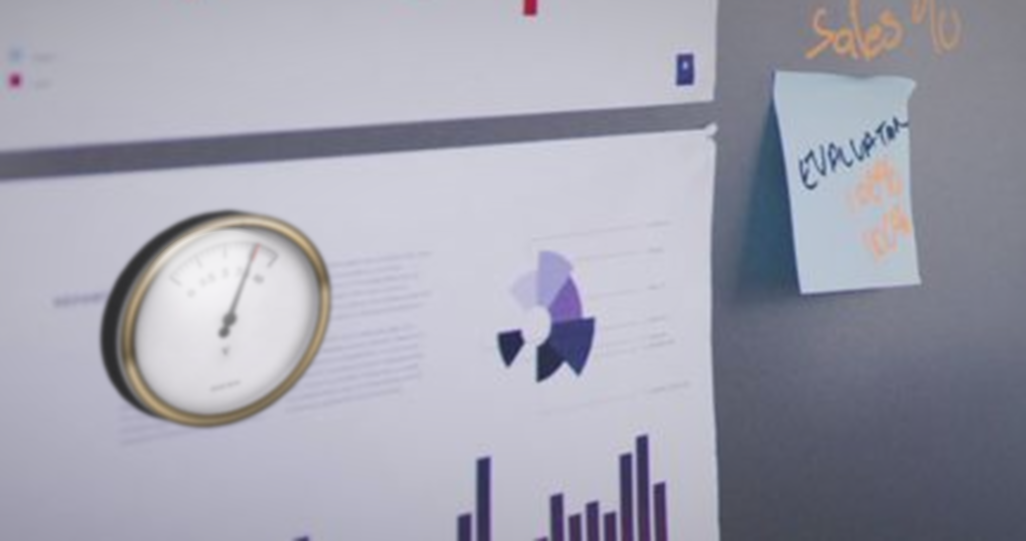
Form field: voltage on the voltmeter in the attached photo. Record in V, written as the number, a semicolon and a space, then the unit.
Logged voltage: 7.5; V
